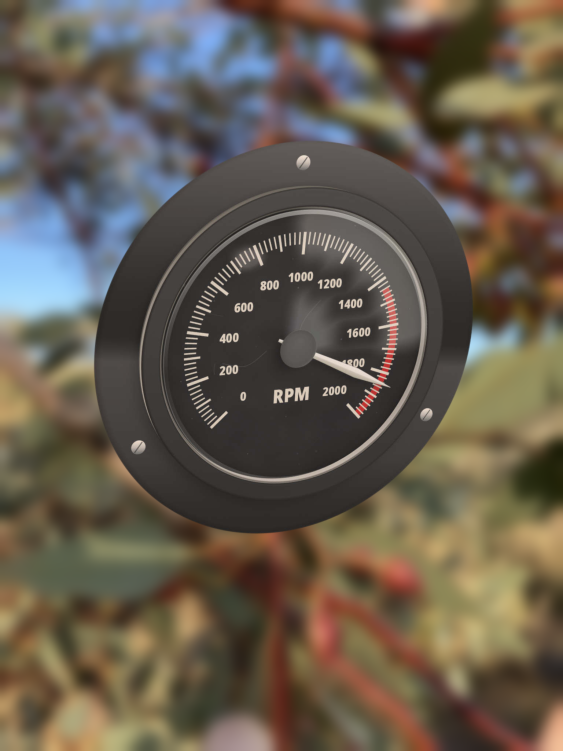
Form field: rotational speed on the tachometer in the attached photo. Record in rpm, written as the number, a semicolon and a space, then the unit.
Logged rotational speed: 1840; rpm
